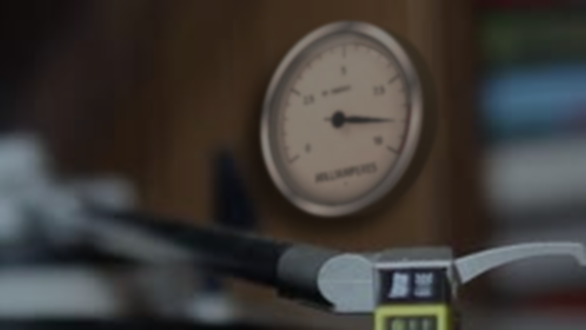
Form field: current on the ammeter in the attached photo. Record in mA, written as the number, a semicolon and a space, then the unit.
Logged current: 9; mA
